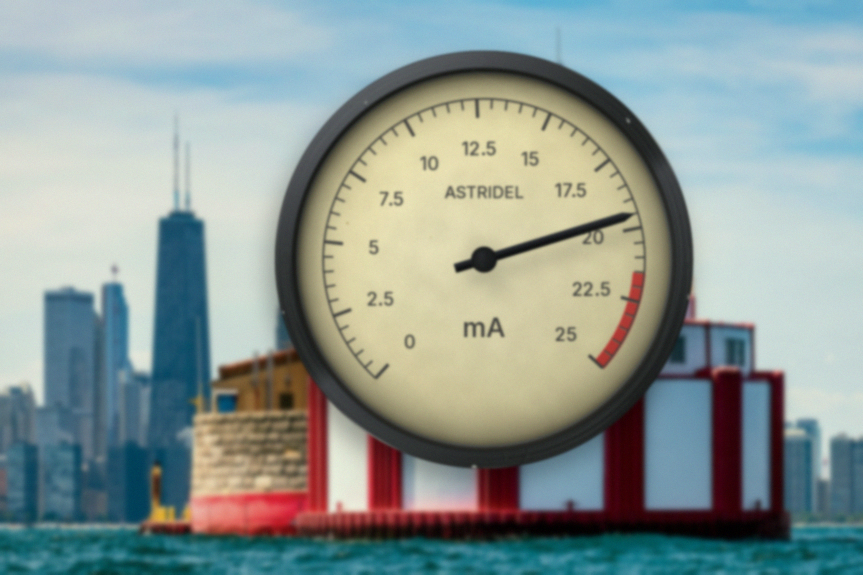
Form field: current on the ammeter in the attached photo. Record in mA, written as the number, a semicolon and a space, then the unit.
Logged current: 19.5; mA
